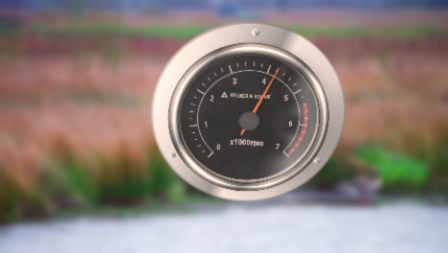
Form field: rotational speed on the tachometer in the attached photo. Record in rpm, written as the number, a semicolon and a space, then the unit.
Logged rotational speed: 4200; rpm
